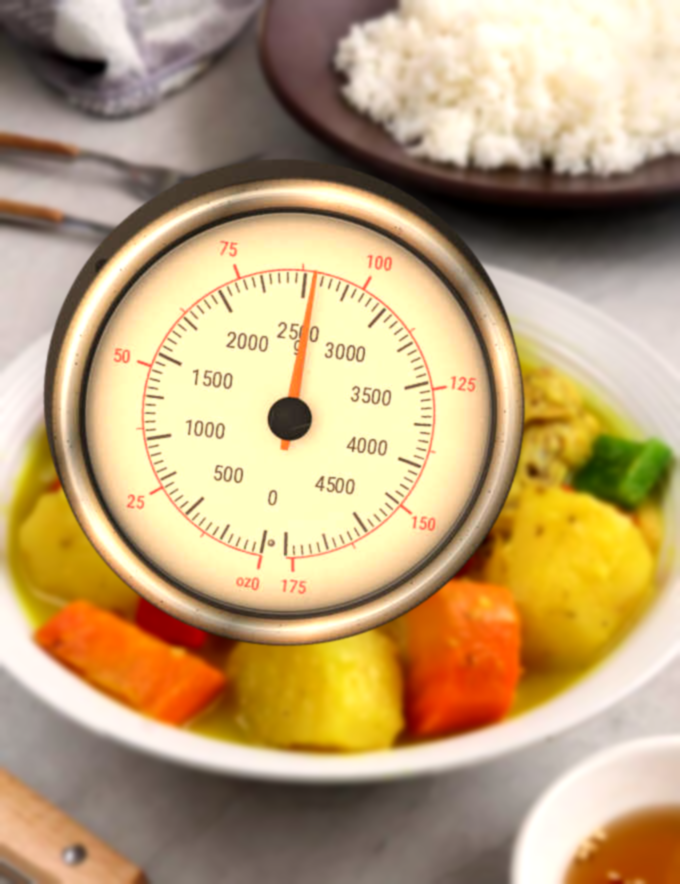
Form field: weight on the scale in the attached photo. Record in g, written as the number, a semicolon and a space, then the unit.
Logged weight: 2550; g
